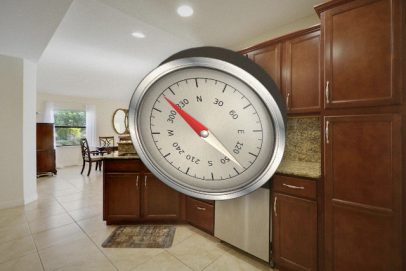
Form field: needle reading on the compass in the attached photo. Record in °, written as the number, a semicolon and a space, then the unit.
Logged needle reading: 320; °
